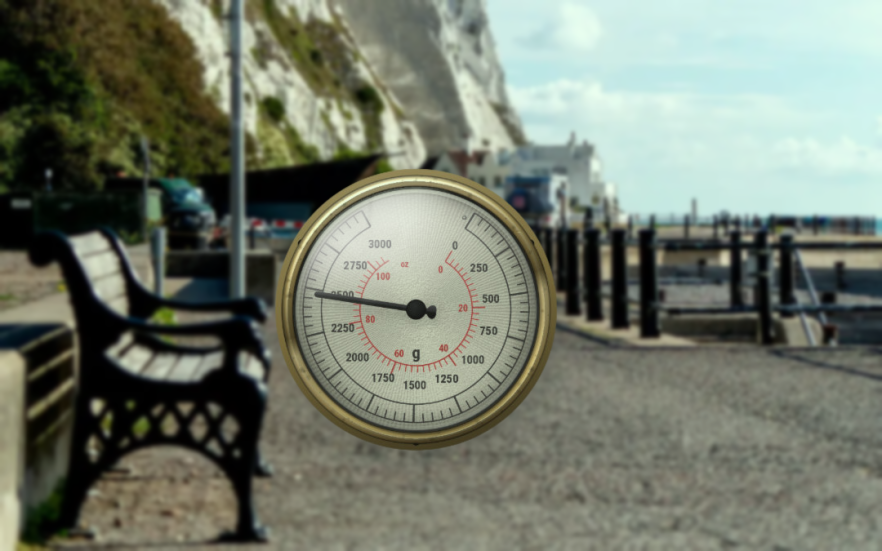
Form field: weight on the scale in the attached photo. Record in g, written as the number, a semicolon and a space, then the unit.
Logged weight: 2475; g
